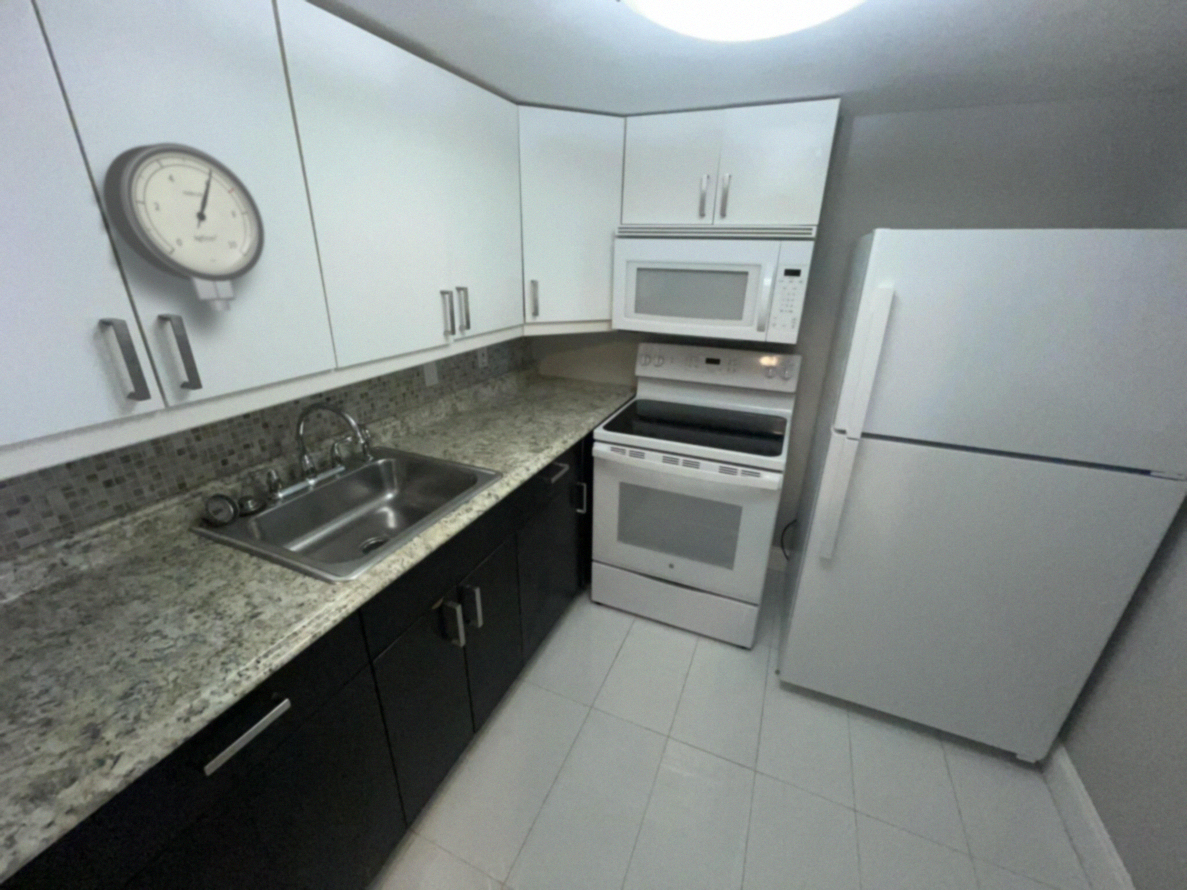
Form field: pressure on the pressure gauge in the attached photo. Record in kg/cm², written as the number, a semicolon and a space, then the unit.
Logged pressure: 6; kg/cm²
